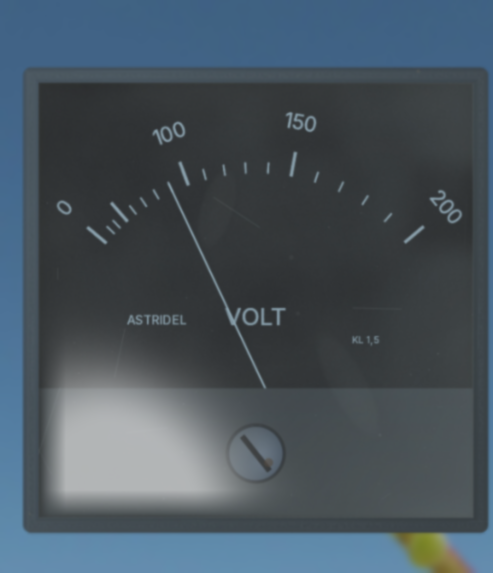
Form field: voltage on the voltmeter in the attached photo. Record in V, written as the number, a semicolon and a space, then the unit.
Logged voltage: 90; V
